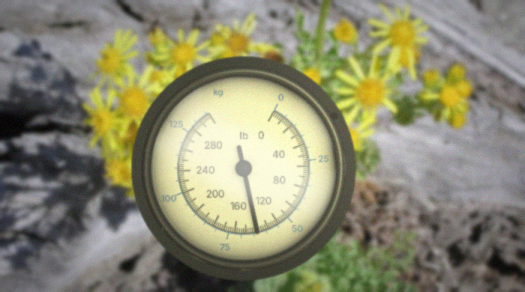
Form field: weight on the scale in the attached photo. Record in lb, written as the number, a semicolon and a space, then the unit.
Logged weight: 140; lb
